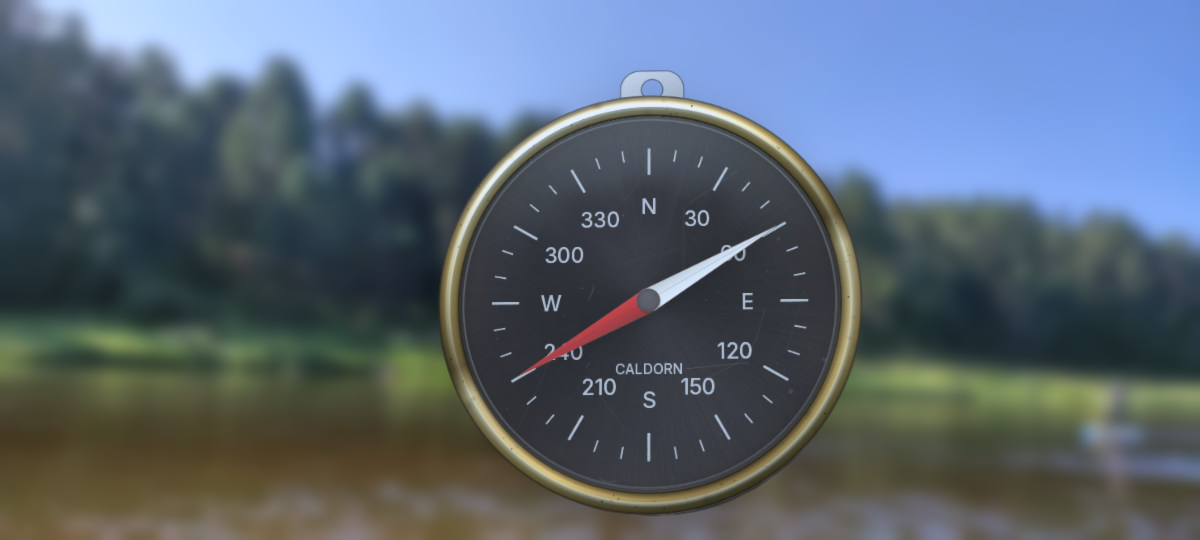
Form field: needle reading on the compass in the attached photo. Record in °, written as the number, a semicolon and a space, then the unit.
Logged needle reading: 240; °
